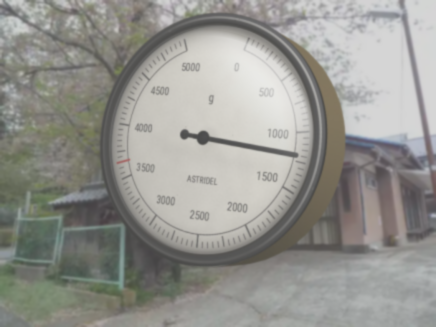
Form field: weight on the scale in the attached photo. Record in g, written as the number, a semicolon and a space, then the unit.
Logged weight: 1200; g
